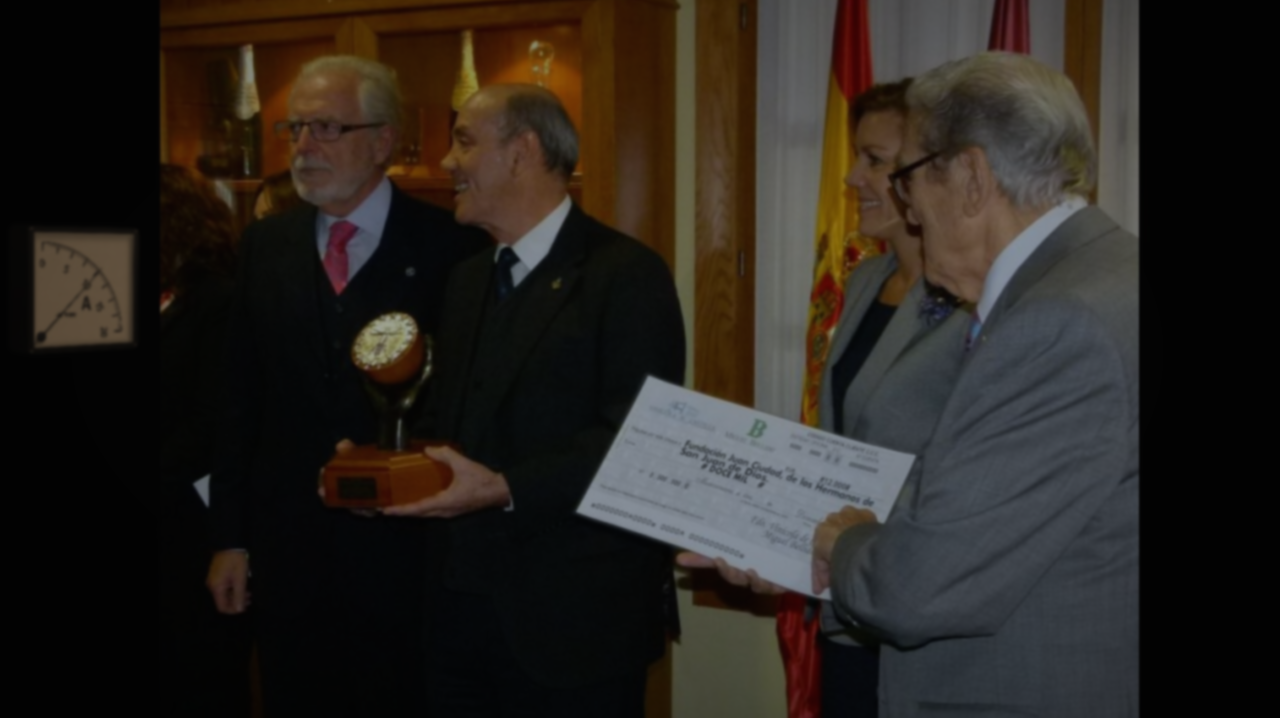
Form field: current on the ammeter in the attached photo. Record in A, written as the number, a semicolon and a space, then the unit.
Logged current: 10; A
